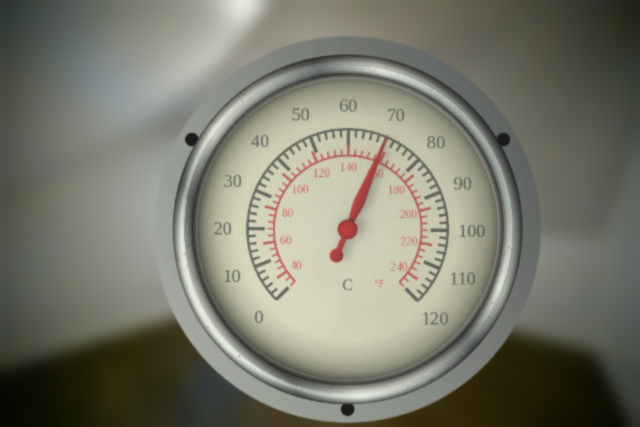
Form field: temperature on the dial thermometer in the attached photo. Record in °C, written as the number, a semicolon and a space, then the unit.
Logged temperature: 70; °C
